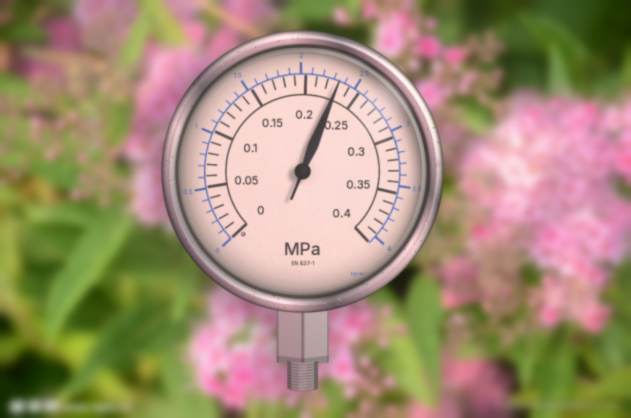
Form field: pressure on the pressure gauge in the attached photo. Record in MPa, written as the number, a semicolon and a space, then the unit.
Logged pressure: 0.23; MPa
